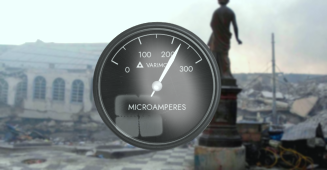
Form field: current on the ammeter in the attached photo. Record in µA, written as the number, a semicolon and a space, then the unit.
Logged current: 225; µA
